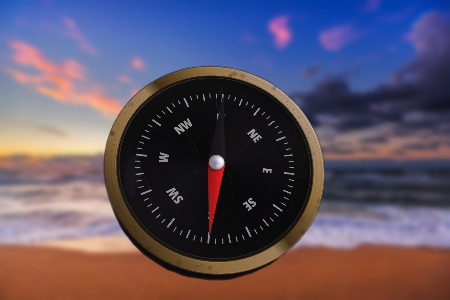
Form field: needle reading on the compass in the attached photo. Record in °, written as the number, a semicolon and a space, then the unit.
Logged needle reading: 180; °
